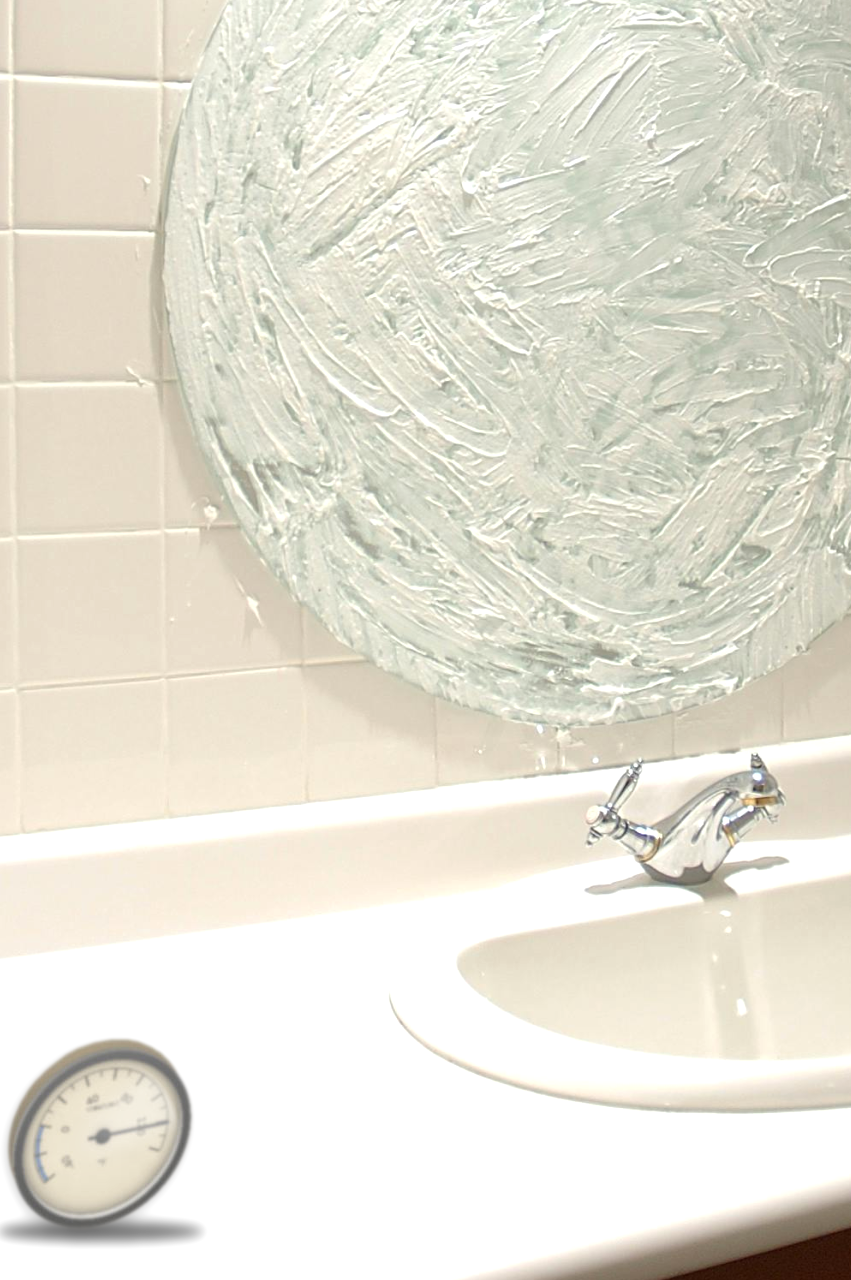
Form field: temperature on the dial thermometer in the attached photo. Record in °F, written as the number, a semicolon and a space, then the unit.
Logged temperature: 120; °F
